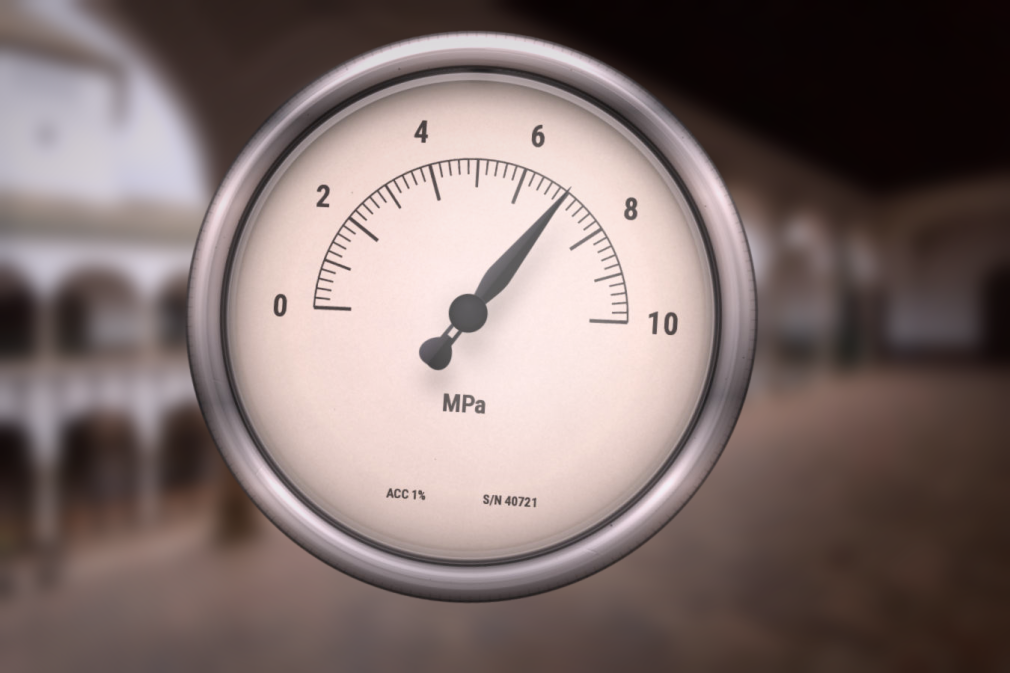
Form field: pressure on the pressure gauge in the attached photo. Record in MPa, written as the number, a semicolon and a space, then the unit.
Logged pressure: 7; MPa
